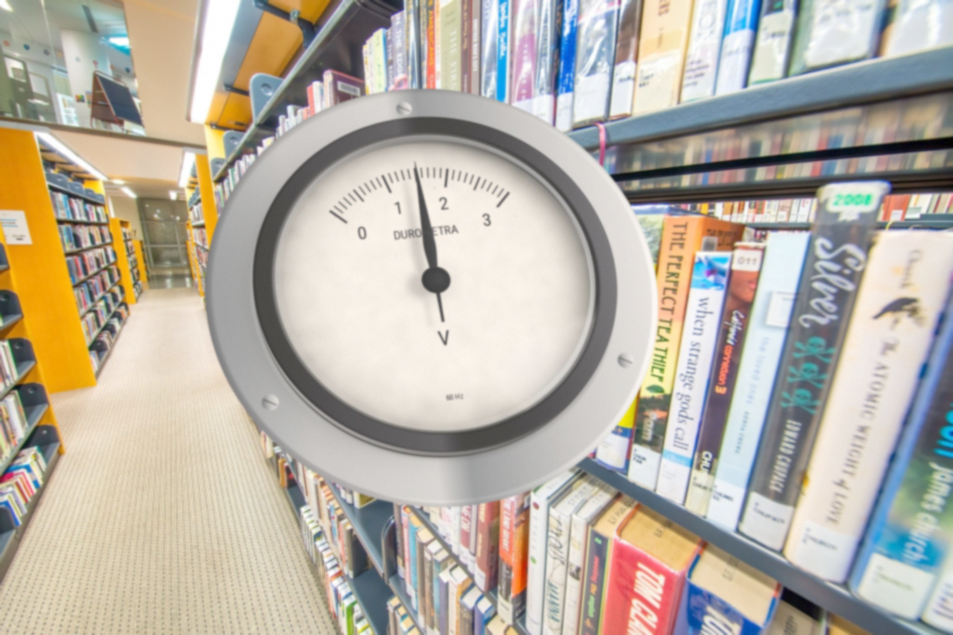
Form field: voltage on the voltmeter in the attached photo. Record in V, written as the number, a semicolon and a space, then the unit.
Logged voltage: 1.5; V
